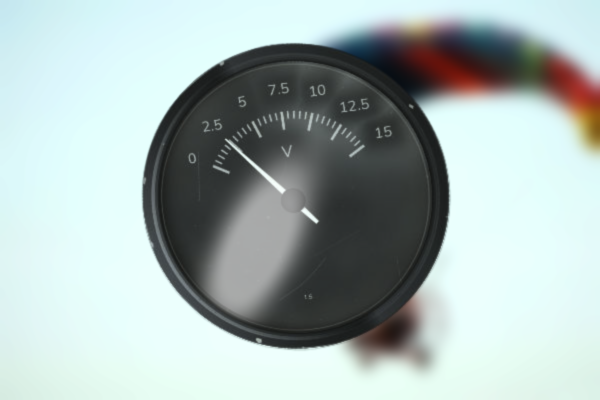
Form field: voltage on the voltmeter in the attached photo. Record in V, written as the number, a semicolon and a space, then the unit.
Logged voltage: 2.5; V
